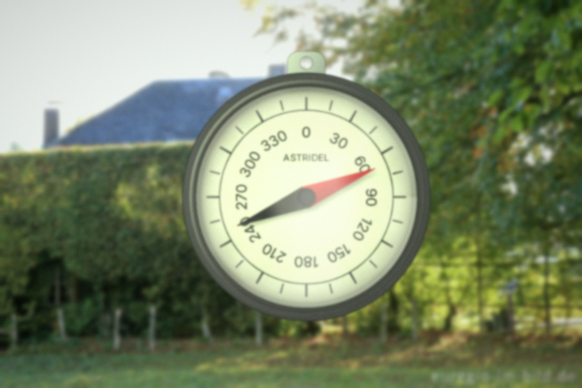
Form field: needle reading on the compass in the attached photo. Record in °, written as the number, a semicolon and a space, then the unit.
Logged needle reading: 67.5; °
